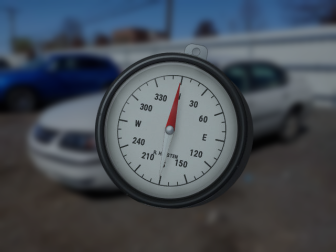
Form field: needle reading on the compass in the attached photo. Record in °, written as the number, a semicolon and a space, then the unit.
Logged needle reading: 0; °
